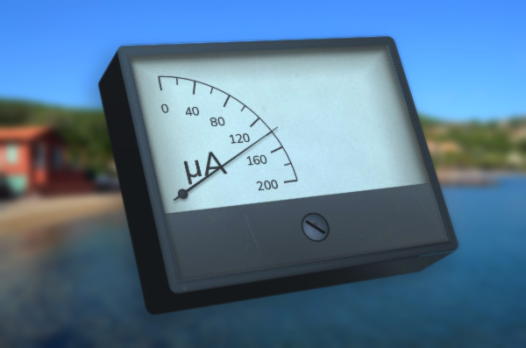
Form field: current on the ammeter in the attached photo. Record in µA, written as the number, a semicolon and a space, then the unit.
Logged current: 140; µA
